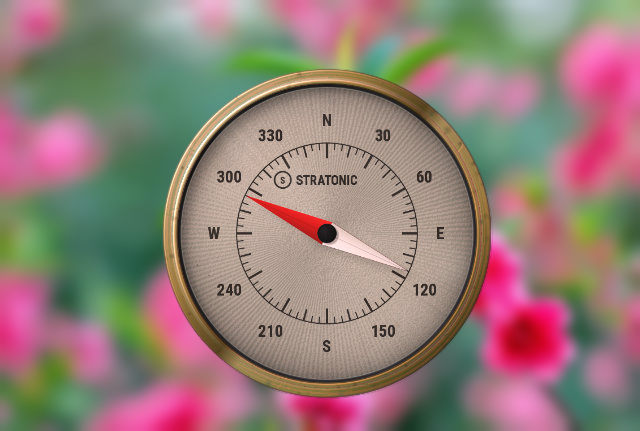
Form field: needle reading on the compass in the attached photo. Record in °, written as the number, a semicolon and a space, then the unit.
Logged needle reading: 295; °
